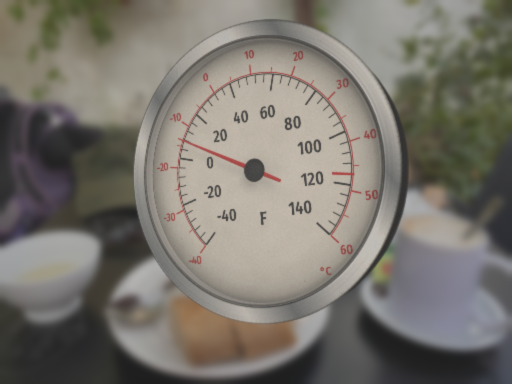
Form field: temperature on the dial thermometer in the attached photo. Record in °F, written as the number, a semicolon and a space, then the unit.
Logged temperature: 8; °F
